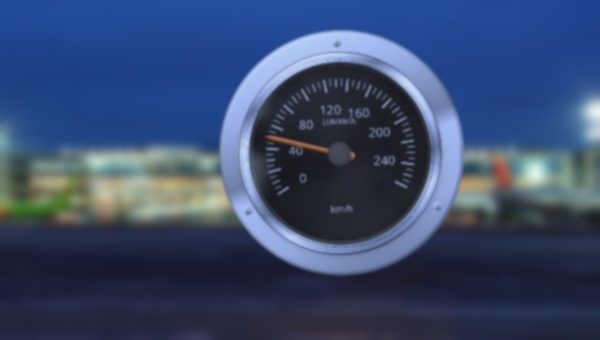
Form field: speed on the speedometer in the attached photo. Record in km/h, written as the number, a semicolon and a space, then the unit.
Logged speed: 50; km/h
